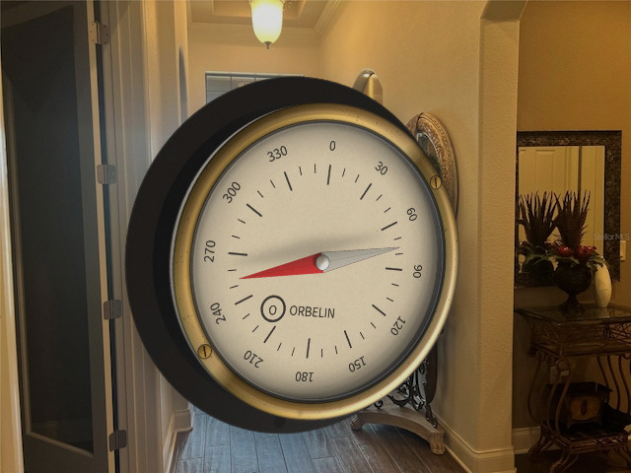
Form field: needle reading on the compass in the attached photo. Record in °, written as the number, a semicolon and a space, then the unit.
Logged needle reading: 255; °
